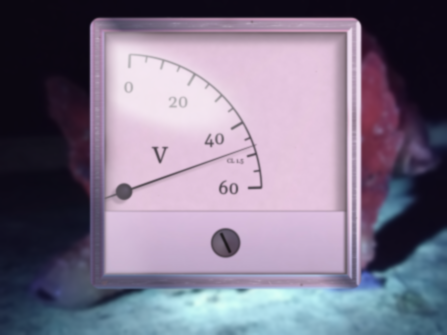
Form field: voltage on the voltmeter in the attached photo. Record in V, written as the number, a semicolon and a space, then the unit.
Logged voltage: 47.5; V
